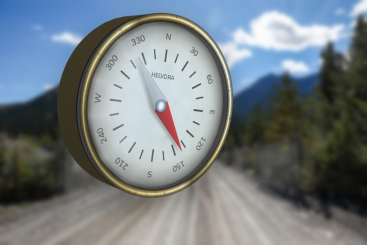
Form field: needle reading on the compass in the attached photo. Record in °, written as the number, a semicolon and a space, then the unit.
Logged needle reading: 142.5; °
